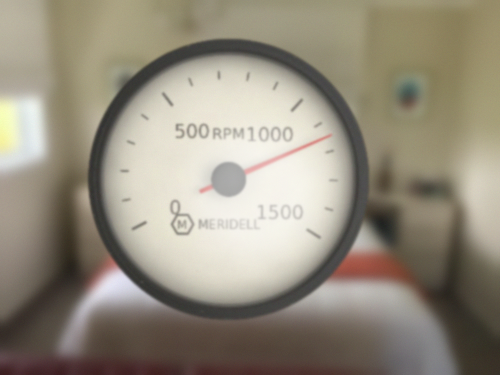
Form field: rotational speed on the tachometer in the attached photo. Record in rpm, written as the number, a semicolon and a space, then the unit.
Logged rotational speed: 1150; rpm
